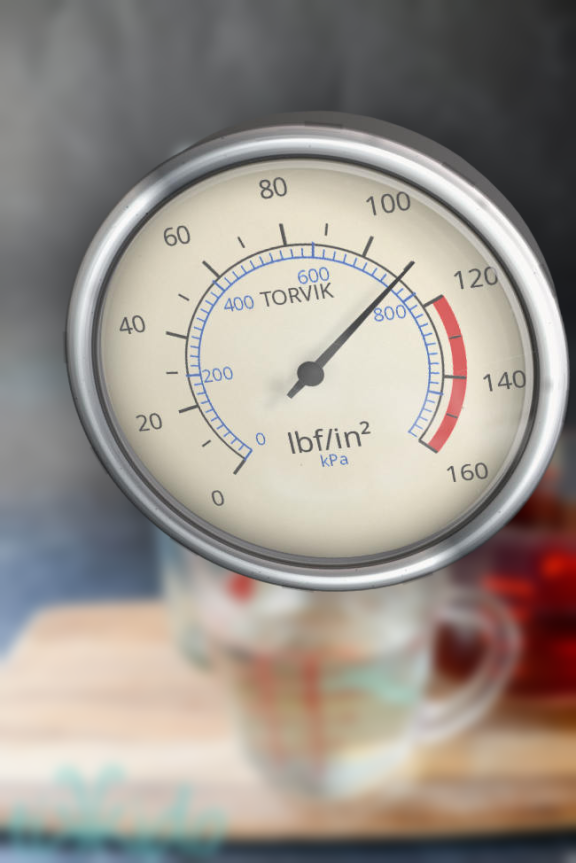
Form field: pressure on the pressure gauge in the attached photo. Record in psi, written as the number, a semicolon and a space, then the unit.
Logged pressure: 110; psi
